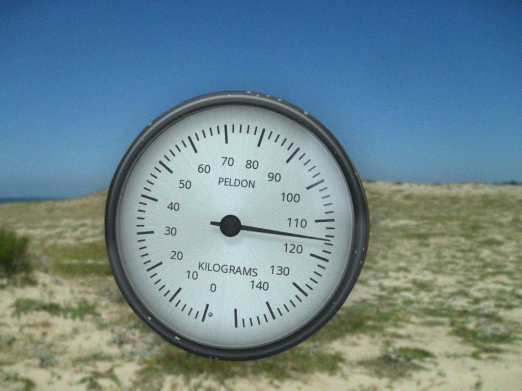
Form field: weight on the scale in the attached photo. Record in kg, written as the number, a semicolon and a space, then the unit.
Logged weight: 115; kg
